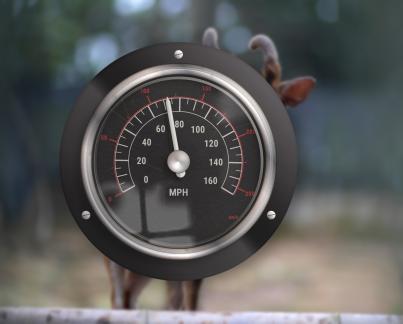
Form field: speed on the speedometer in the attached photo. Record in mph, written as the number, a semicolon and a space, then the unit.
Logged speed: 72.5; mph
